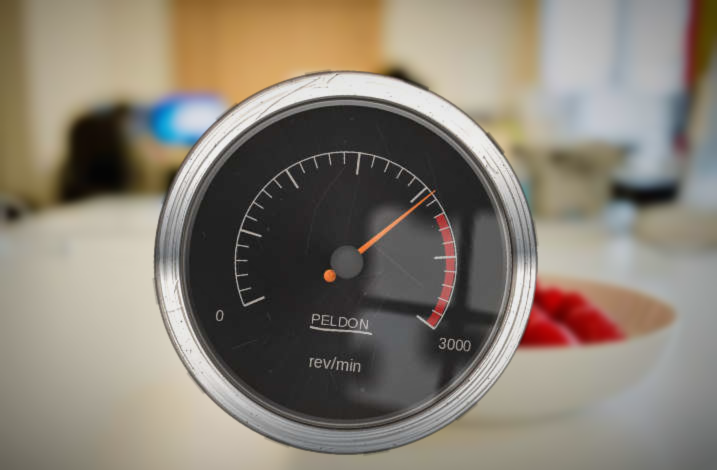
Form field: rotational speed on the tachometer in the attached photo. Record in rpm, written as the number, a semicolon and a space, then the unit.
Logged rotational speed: 2050; rpm
